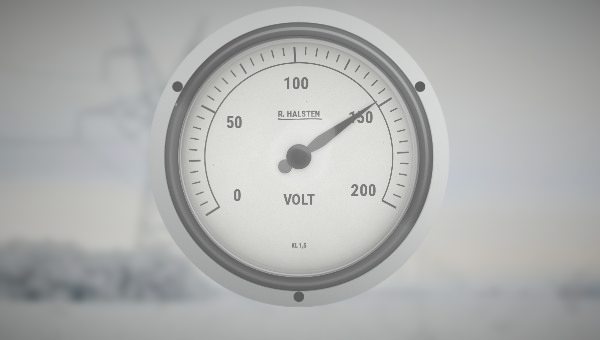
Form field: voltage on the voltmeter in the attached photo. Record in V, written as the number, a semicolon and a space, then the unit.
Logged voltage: 147.5; V
